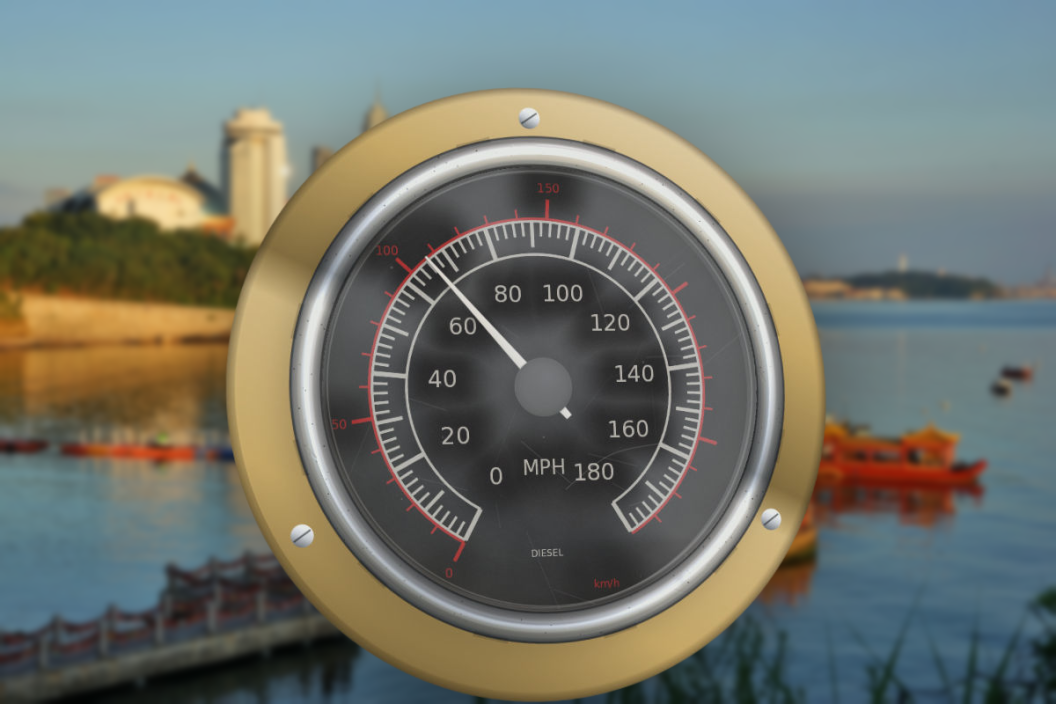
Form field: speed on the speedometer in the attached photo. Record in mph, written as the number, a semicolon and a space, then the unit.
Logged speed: 66; mph
